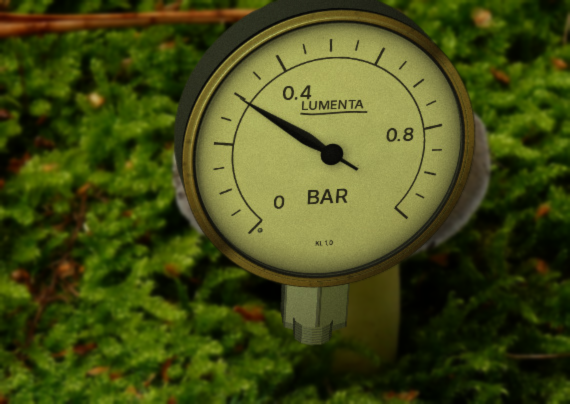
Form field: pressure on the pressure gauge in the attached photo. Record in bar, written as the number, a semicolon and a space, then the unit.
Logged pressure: 0.3; bar
